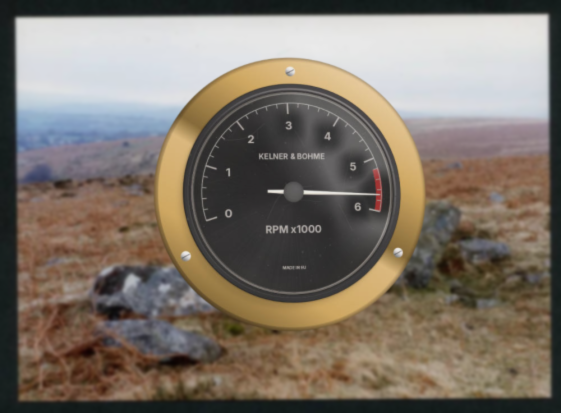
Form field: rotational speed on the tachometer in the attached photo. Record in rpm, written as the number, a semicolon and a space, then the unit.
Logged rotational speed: 5700; rpm
